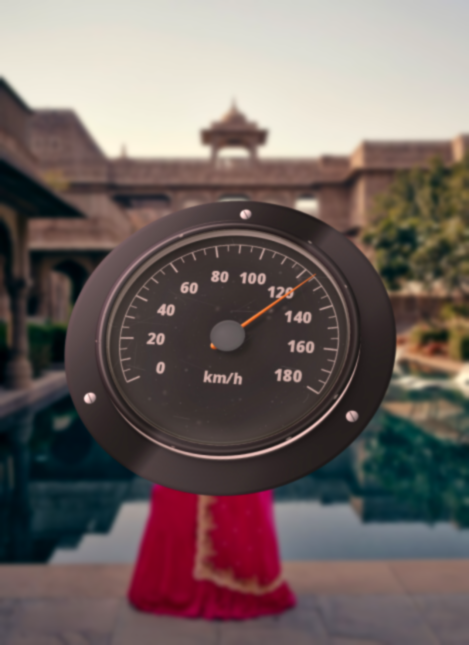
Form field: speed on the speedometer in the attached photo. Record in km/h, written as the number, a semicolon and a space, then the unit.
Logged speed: 125; km/h
